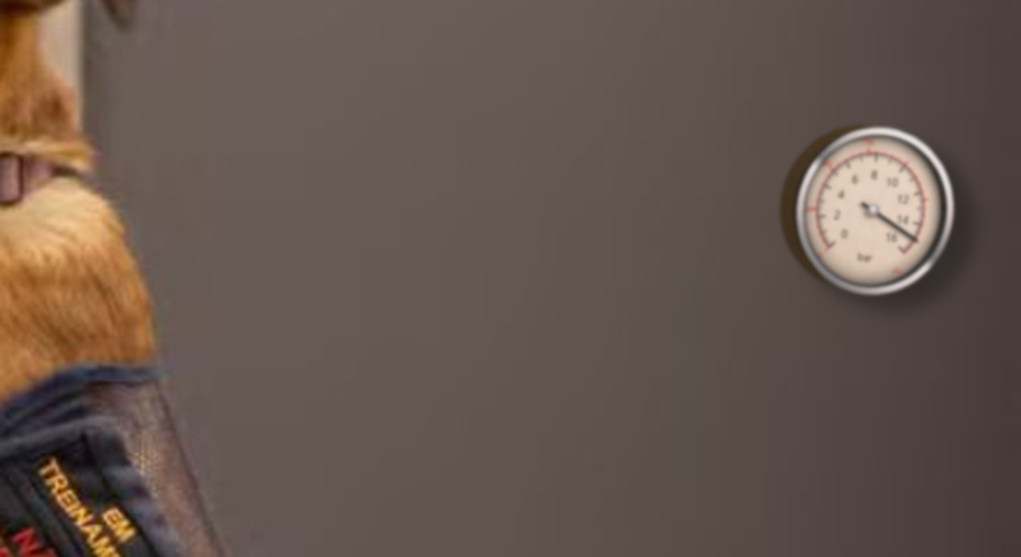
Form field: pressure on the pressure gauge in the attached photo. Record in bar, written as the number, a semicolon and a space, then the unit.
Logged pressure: 15; bar
